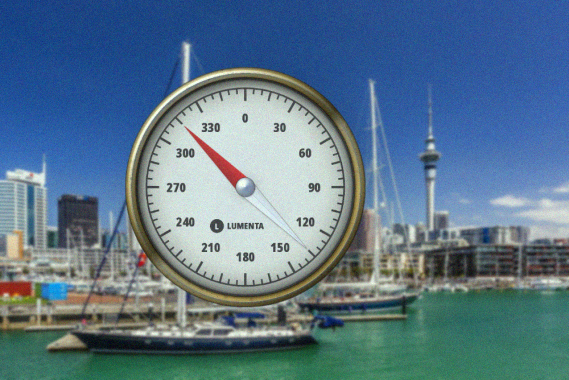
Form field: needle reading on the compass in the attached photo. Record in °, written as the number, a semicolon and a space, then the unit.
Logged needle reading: 315; °
